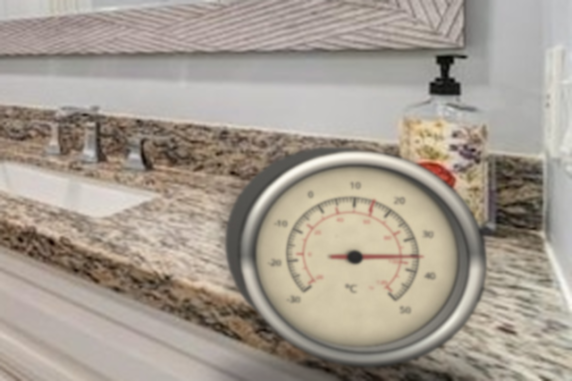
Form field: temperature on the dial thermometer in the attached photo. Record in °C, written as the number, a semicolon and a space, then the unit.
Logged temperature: 35; °C
